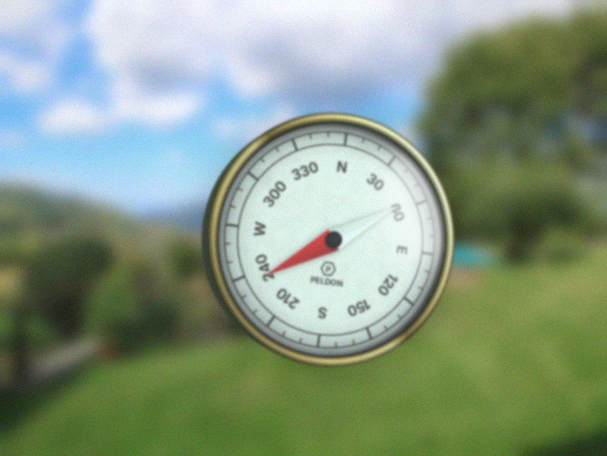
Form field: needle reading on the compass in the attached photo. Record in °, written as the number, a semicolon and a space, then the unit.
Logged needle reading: 235; °
